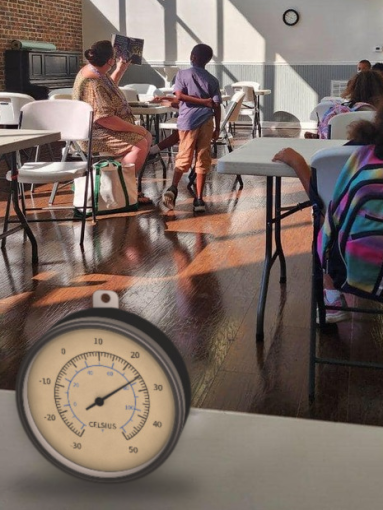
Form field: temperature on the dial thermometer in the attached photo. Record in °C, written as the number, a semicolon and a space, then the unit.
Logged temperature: 25; °C
